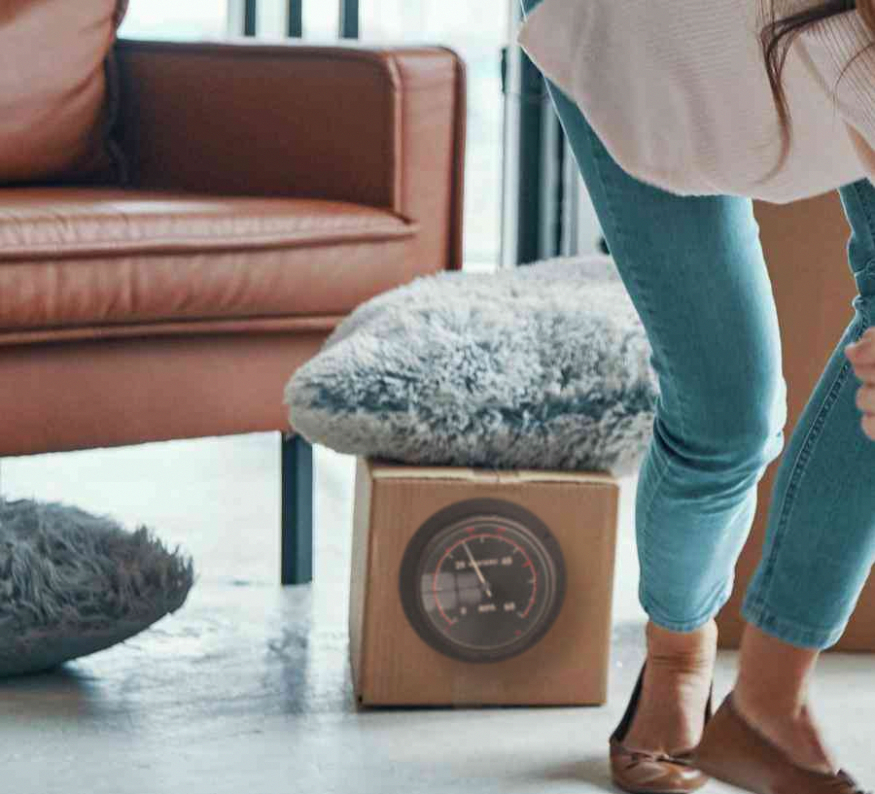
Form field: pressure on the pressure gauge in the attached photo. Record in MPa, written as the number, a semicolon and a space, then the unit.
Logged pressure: 25; MPa
